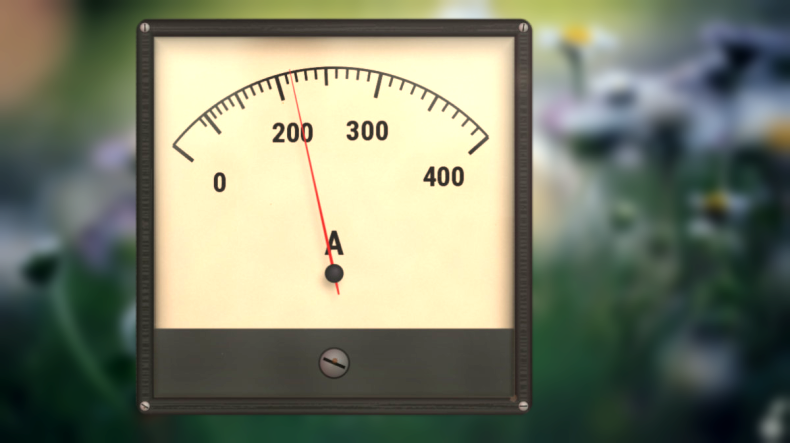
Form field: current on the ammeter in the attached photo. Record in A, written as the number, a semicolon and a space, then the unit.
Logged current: 215; A
